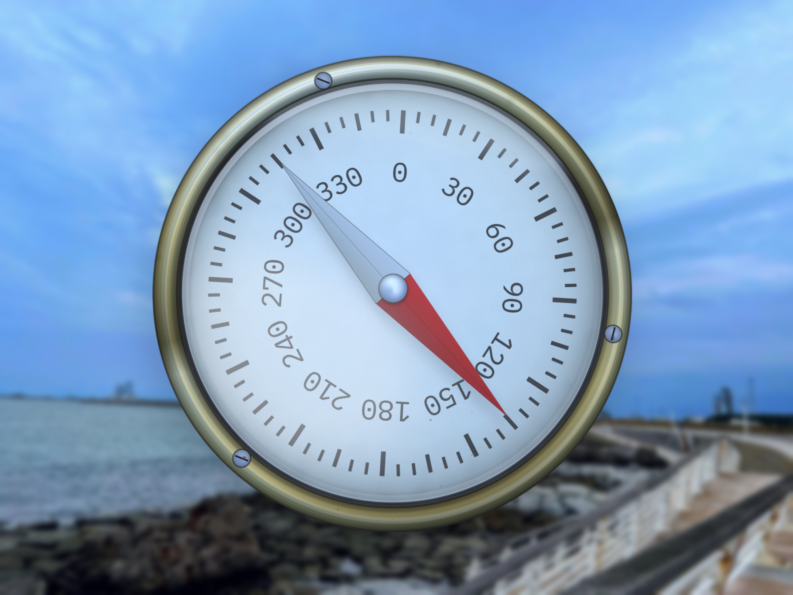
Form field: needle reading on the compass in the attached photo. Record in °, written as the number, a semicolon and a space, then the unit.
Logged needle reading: 135; °
